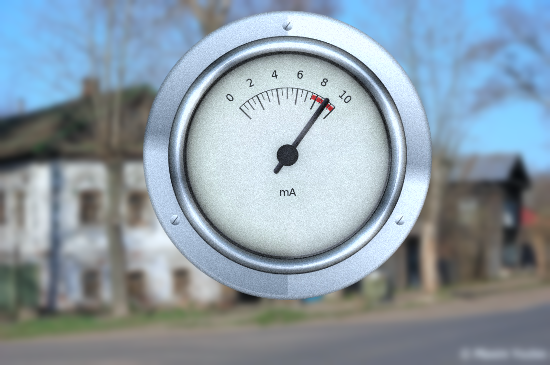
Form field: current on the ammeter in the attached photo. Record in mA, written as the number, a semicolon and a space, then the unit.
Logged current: 9; mA
